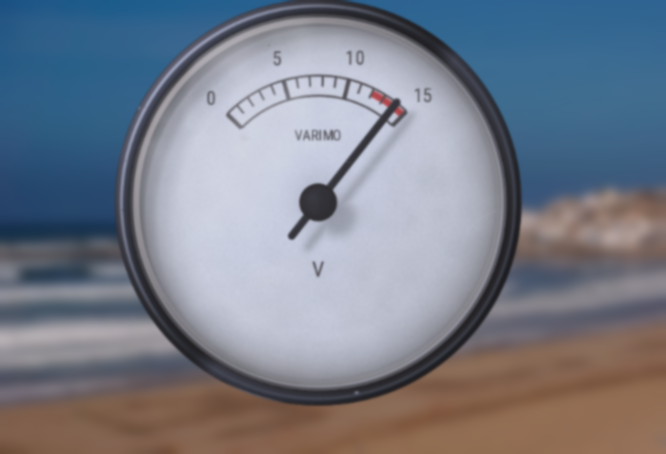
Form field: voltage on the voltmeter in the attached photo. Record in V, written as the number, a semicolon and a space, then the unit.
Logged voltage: 14; V
